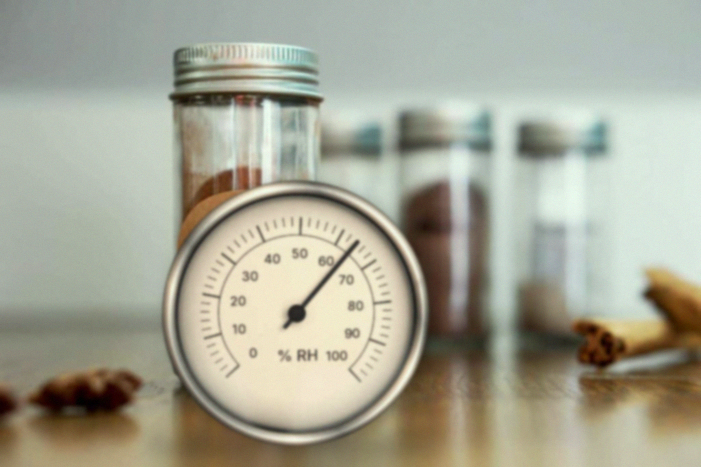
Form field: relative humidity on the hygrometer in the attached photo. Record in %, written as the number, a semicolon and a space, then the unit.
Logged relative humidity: 64; %
